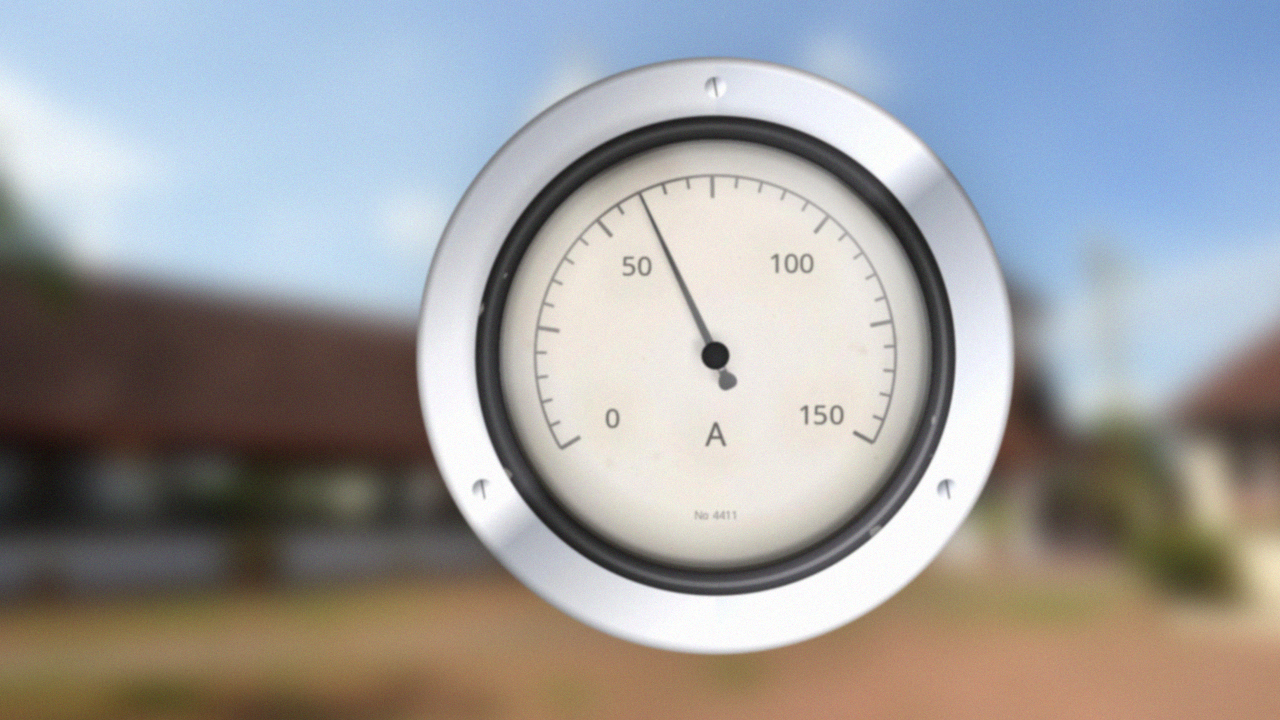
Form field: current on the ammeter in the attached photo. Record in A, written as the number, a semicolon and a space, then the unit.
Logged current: 60; A
